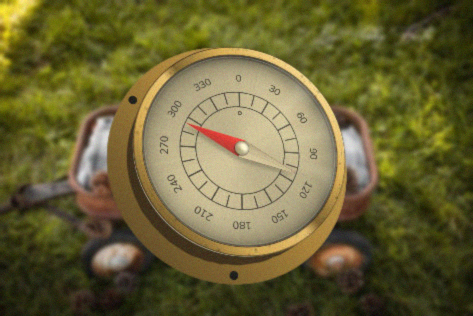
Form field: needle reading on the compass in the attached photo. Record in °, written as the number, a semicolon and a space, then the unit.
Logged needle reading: 292.5; °
